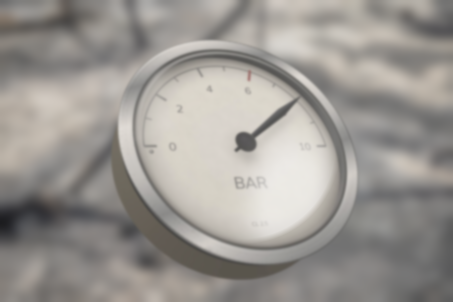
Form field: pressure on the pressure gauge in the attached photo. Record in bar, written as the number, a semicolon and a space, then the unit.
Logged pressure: 8; bar
